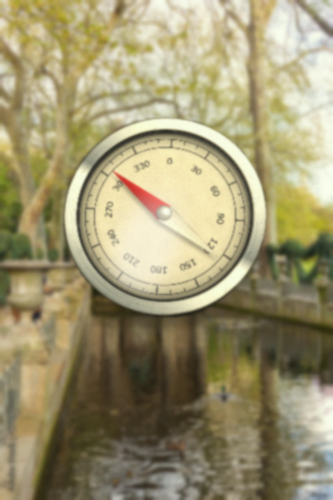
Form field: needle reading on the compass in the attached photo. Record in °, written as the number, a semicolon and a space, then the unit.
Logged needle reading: 305; °
